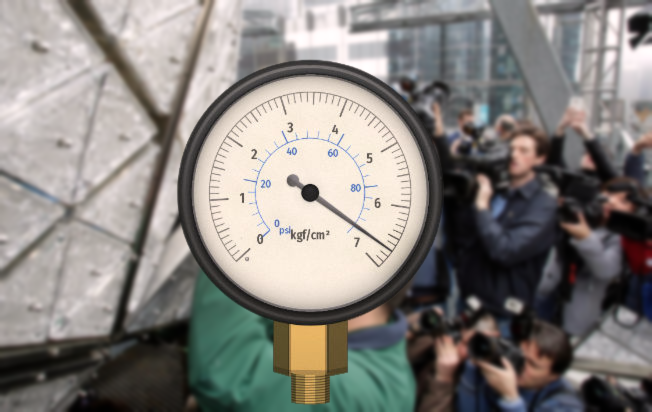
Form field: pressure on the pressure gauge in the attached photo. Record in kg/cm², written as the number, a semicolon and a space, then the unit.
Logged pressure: 6.7; kg/cm²
